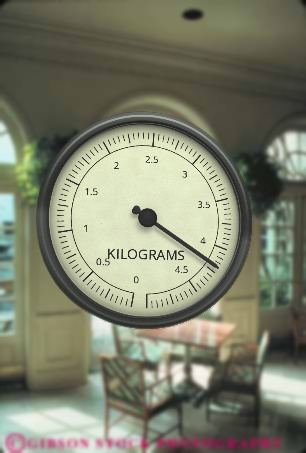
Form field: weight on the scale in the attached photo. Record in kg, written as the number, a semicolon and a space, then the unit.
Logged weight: 4.2; kg
